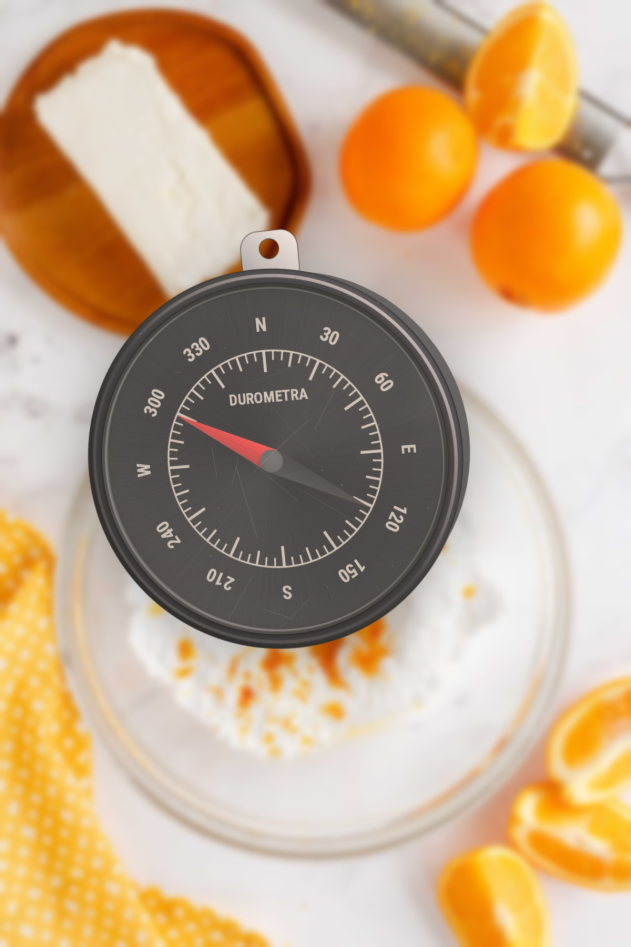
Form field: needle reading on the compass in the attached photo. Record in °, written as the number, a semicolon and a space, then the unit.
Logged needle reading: 300; °
